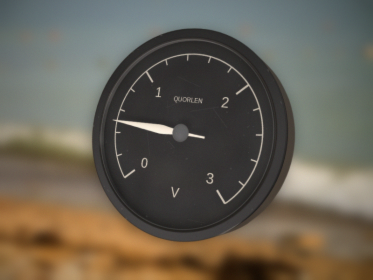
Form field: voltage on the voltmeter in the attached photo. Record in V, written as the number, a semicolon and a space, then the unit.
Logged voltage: 0.5; V
